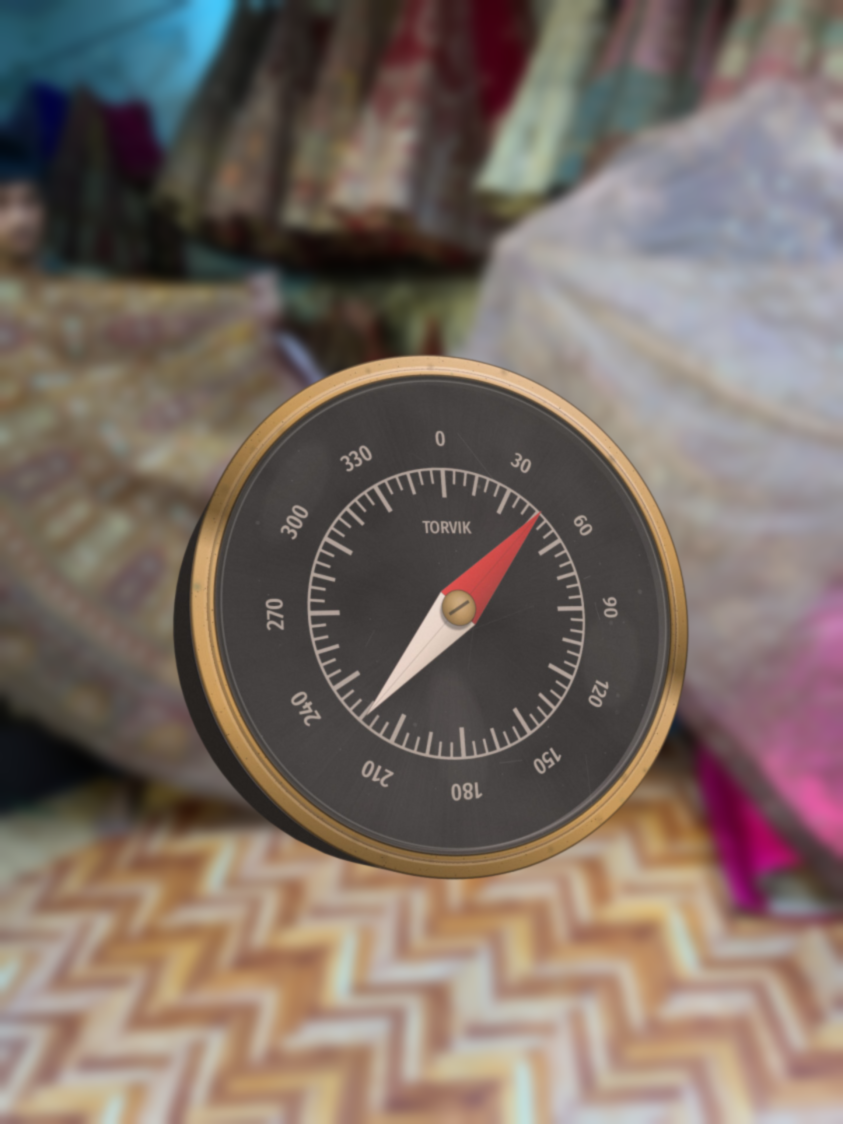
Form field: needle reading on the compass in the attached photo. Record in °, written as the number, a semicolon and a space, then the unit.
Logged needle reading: 45; °
